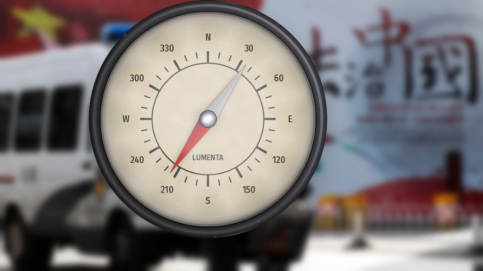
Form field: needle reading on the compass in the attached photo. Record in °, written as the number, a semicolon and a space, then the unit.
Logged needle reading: 215; °
